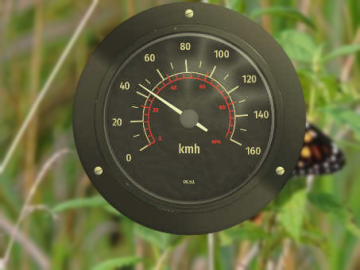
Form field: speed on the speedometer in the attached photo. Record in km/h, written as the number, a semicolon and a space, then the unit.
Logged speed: 45; km/h
